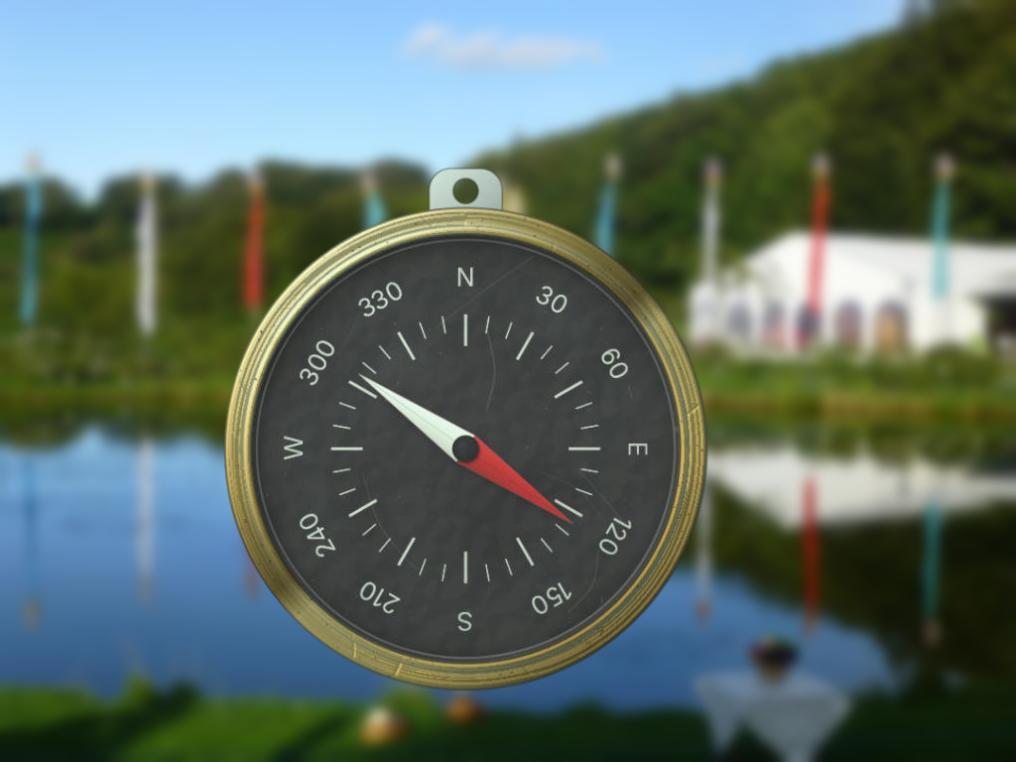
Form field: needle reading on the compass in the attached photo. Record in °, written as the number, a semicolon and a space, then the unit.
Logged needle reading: 125; °
